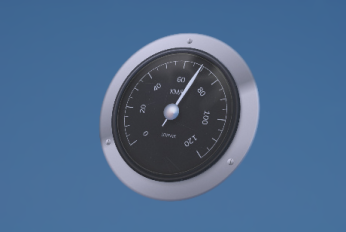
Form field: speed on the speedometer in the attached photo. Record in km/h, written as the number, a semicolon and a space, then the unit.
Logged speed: 70; km/h
